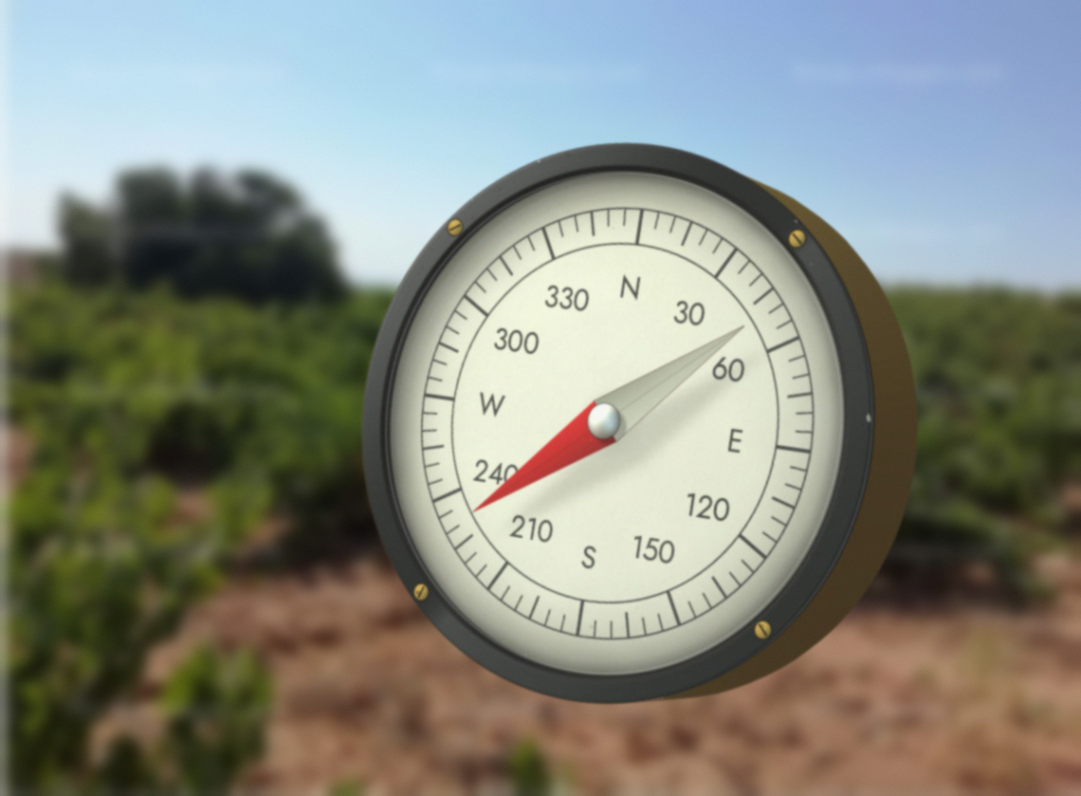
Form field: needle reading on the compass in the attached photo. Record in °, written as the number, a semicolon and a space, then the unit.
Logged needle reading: 230; °
